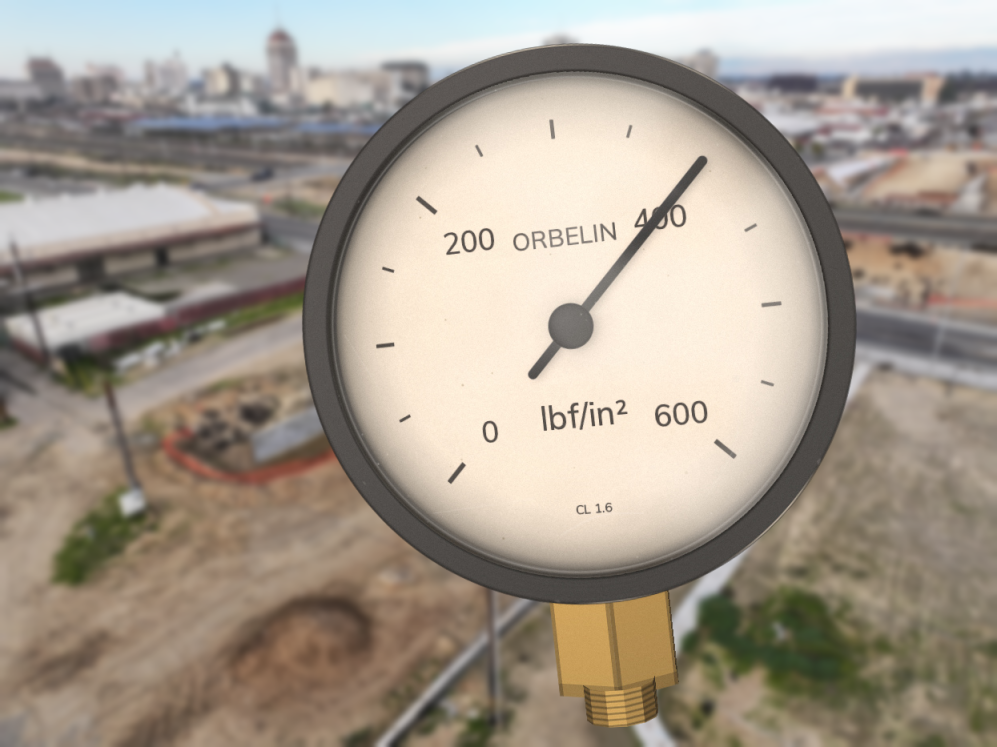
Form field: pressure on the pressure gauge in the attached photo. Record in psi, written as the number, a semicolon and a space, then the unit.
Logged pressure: 400; psi
